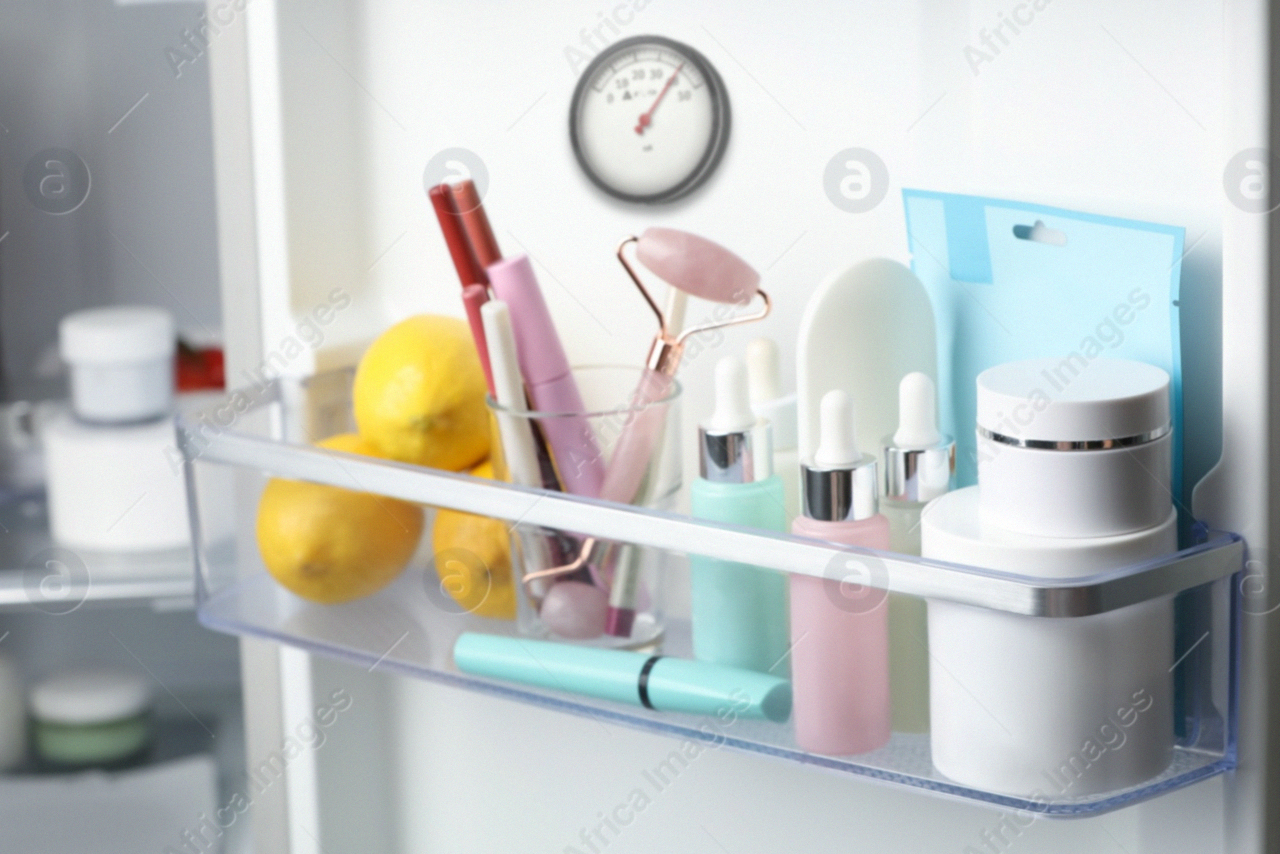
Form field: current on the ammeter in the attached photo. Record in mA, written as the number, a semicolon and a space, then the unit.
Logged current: 40; mA
